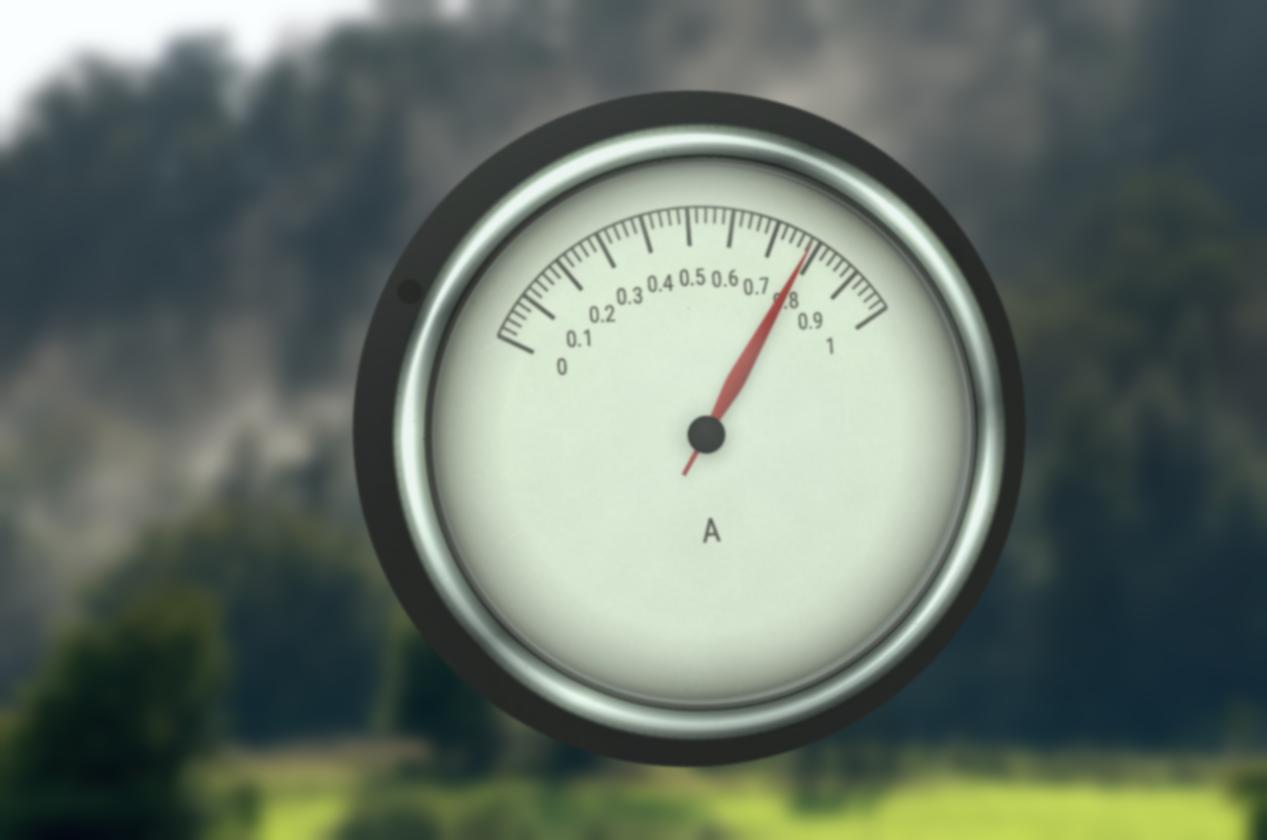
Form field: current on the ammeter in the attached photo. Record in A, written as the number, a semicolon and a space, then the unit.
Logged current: 0.78; A
